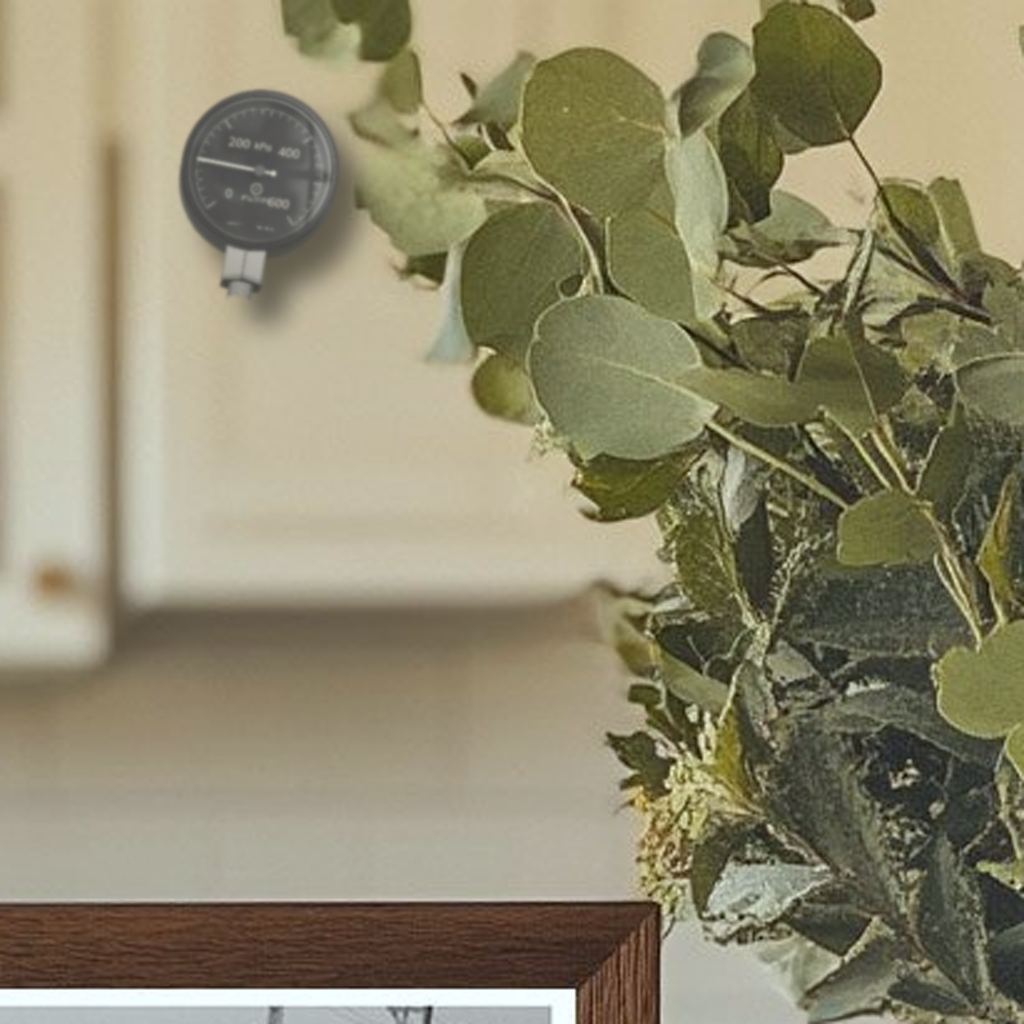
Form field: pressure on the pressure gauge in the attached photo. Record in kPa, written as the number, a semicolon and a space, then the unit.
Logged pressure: 100; kPa
